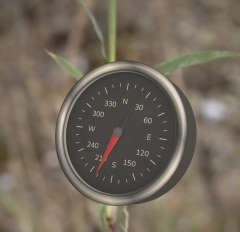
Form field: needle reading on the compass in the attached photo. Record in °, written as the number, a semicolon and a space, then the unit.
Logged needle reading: 200; °
